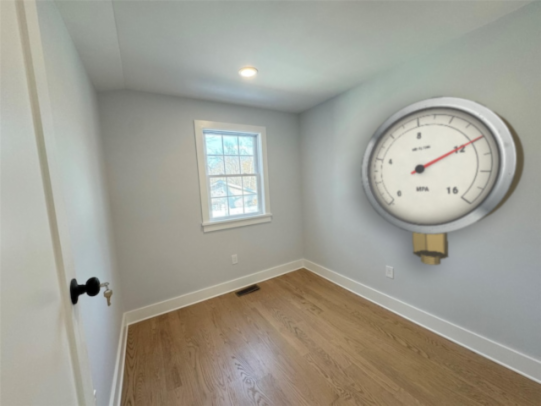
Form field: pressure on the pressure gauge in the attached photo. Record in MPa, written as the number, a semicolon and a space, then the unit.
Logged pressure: 12; MPa
